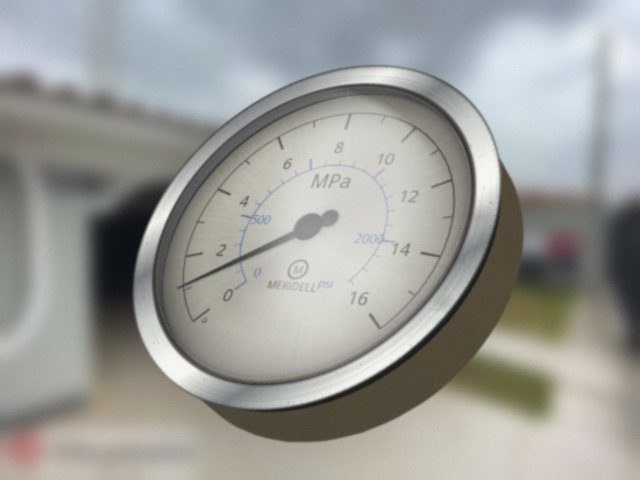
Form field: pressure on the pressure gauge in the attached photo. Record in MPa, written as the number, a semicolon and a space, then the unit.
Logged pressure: 1; MPa
